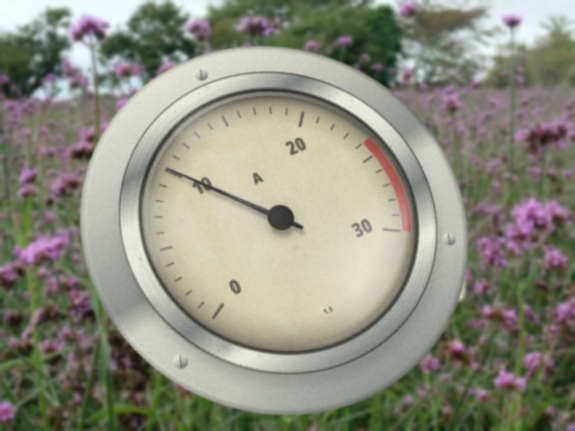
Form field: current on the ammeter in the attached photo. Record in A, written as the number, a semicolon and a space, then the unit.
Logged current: 10; A
